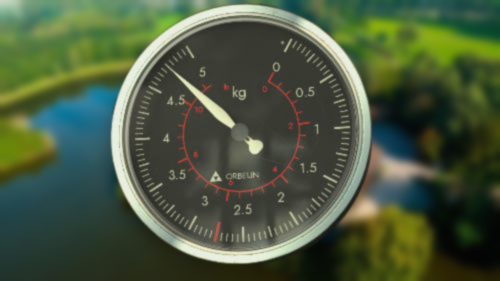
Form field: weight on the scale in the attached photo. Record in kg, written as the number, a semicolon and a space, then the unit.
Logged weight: 4.75; kg
